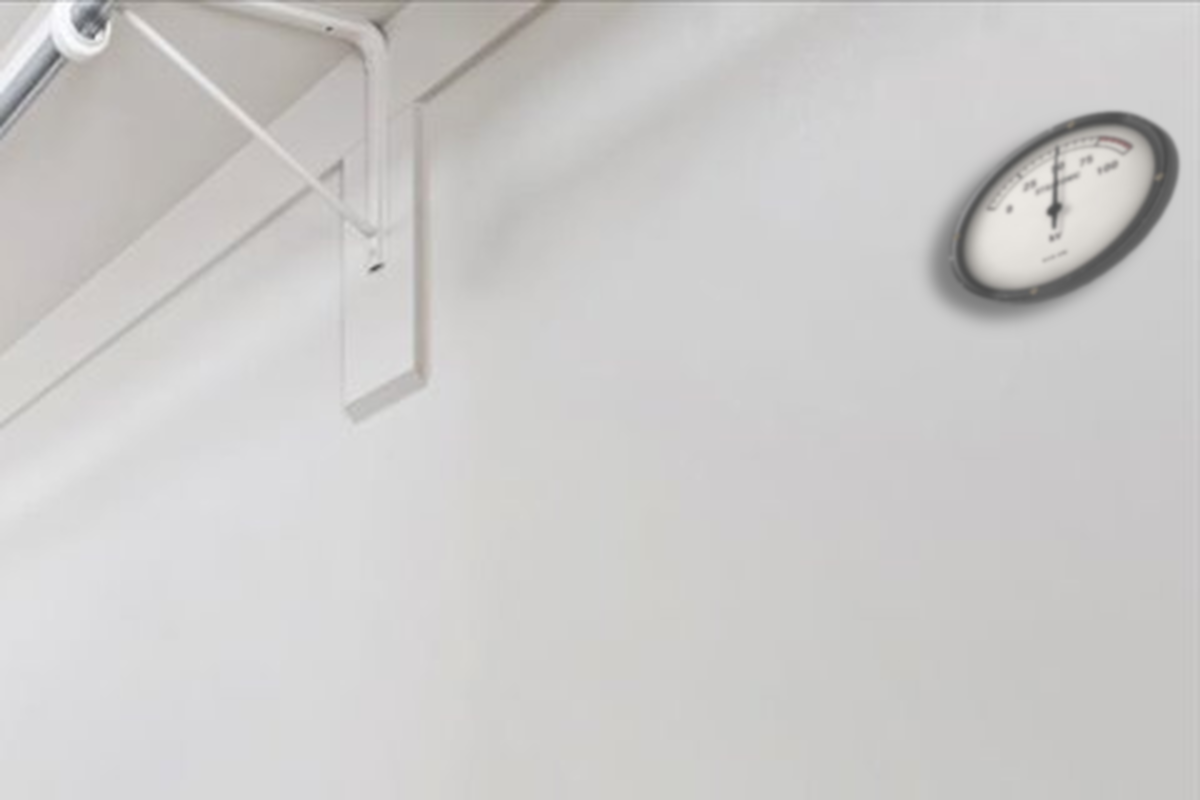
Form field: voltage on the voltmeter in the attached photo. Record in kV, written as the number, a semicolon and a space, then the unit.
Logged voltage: 50; kV
